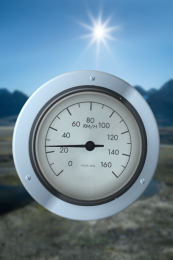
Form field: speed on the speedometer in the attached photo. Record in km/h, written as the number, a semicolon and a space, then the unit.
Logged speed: 25; km/h
